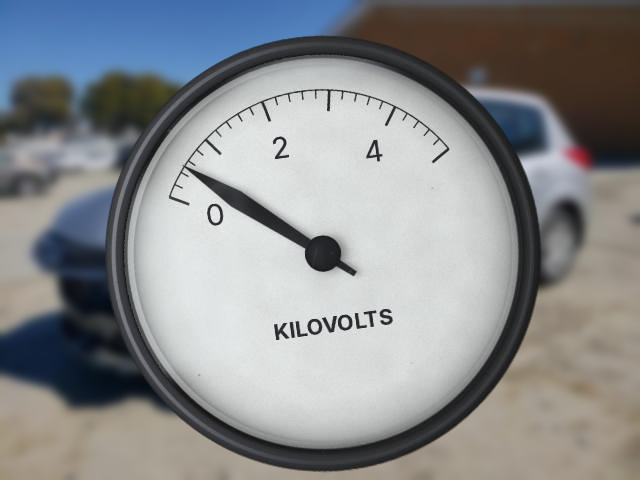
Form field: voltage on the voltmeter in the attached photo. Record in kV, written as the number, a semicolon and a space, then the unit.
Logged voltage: 0.5; kV
